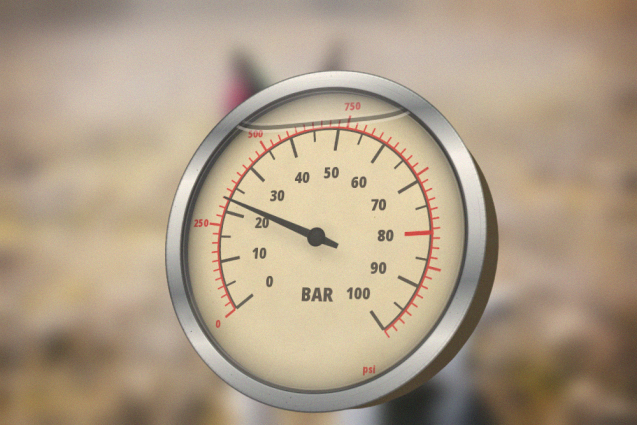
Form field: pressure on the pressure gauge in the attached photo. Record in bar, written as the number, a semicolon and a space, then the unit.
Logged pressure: 22.5; bar
